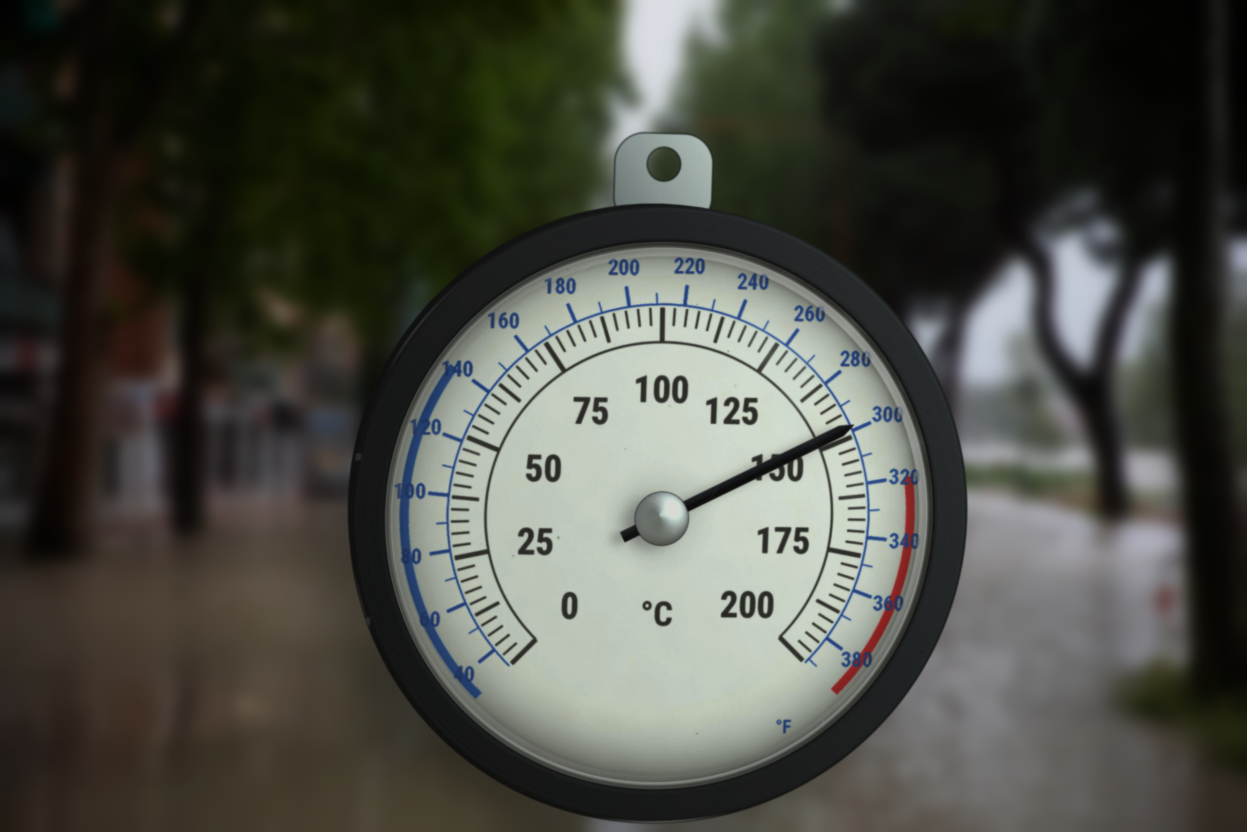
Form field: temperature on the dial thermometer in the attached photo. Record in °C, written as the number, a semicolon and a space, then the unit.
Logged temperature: 147.5; °C
